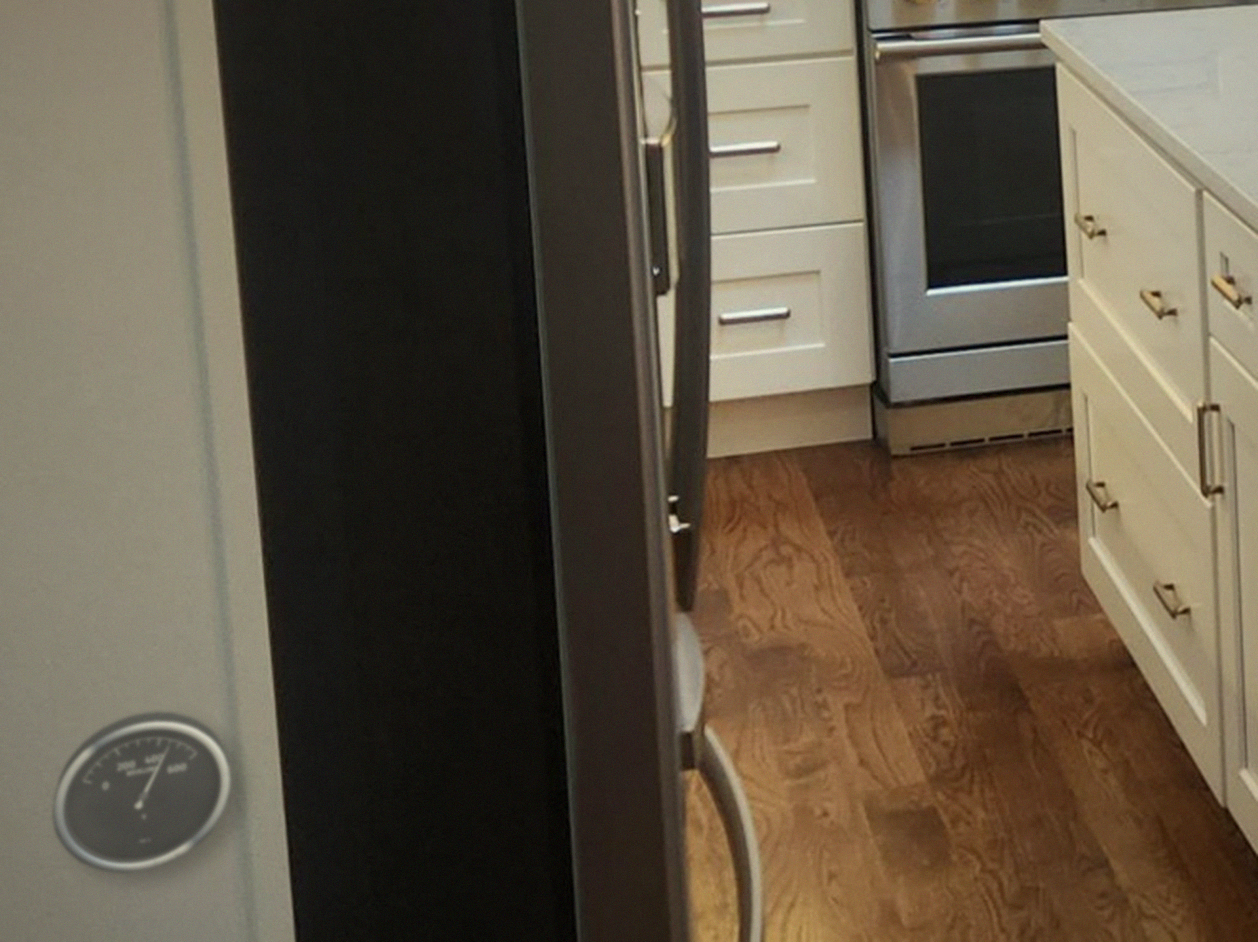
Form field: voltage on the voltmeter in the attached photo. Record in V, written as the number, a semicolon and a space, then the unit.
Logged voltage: 450; V
